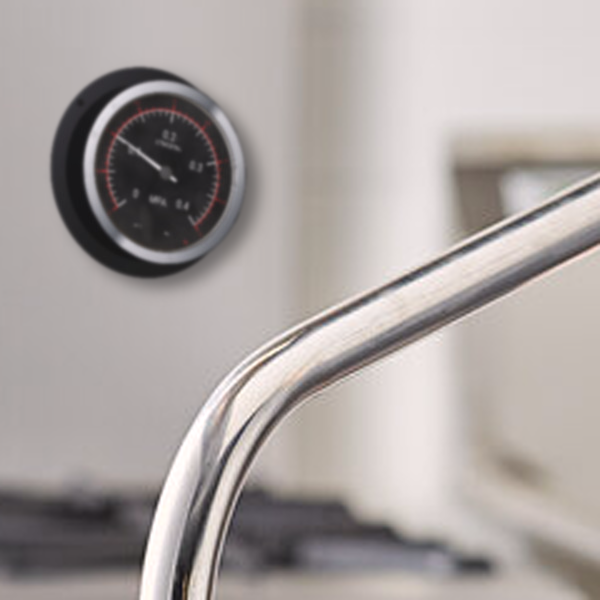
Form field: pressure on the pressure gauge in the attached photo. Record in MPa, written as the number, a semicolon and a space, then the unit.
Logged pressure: 0.1; MPa
